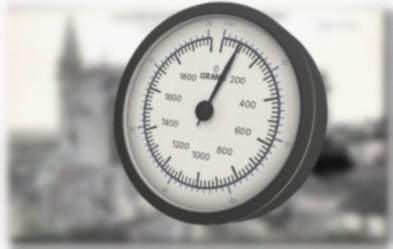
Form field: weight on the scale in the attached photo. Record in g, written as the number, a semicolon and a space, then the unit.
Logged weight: 100; g
